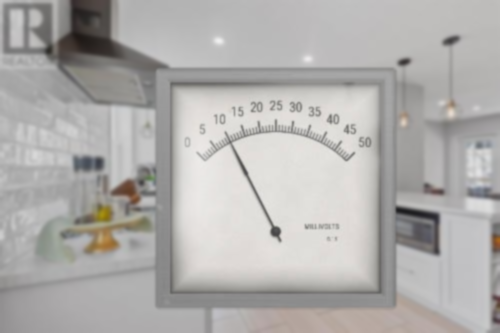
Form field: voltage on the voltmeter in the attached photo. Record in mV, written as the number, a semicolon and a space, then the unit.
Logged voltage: 10; mV
